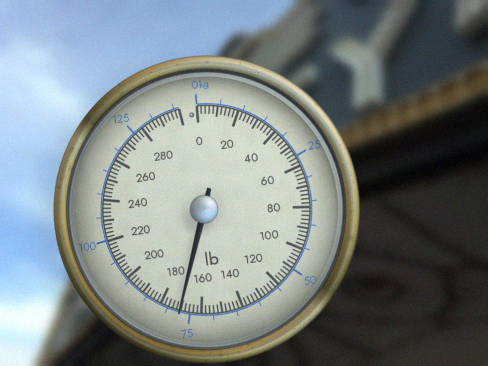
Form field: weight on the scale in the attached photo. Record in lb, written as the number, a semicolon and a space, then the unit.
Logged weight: 170; lb
